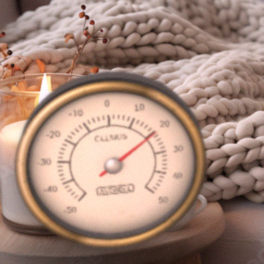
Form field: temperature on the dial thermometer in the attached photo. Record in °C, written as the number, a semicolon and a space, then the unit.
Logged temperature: 20; °C
